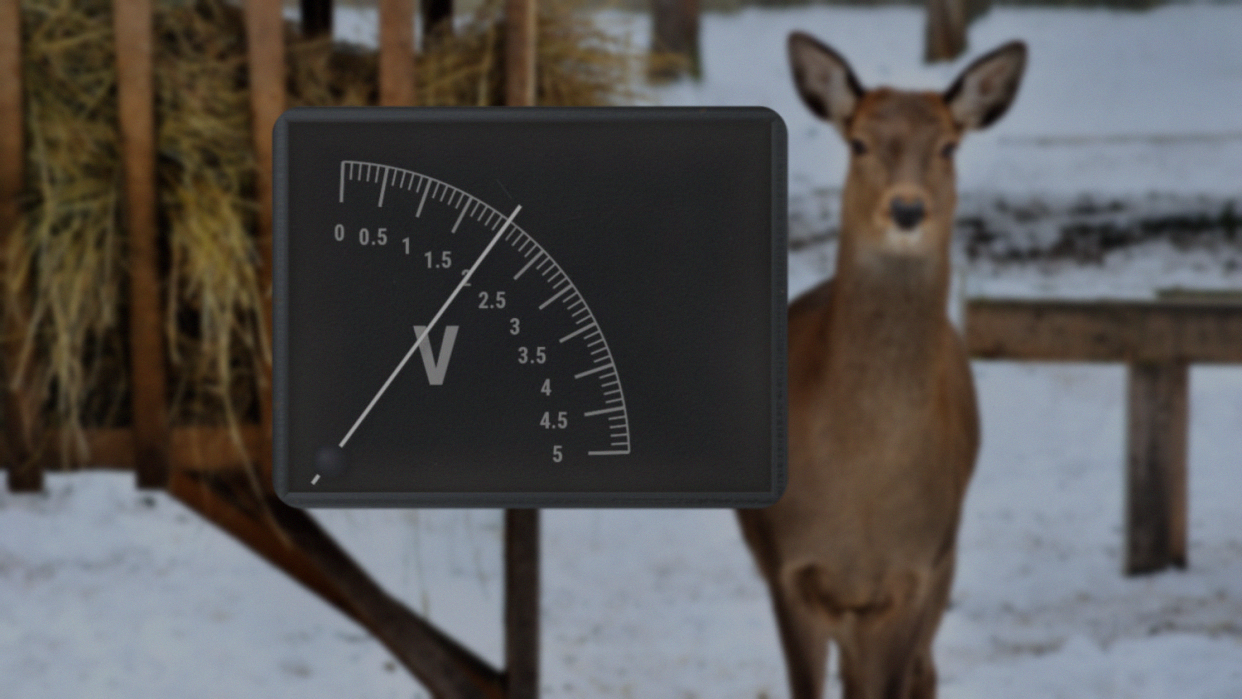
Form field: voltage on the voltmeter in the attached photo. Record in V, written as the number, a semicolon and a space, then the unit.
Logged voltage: 2; V
